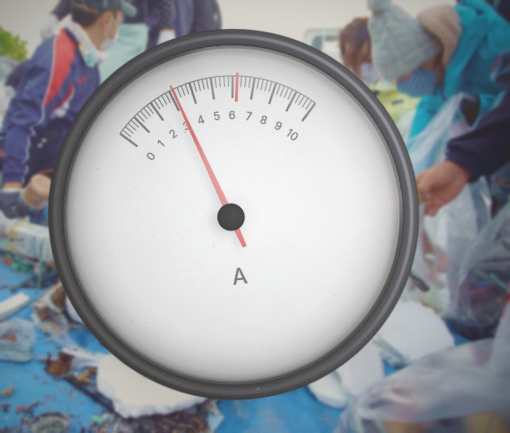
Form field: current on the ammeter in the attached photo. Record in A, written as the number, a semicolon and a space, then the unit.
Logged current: 3.2; A
